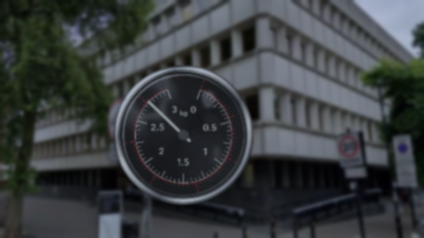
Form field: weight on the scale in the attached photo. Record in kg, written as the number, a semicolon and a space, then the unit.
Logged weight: 2.75; kg
